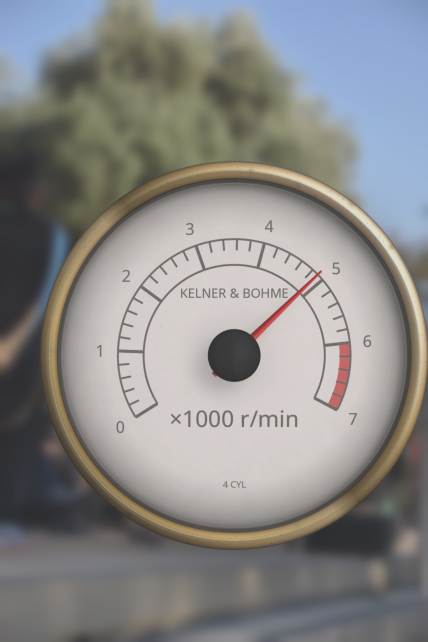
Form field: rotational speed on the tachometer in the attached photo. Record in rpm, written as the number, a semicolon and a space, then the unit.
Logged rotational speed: 4900; rpm
